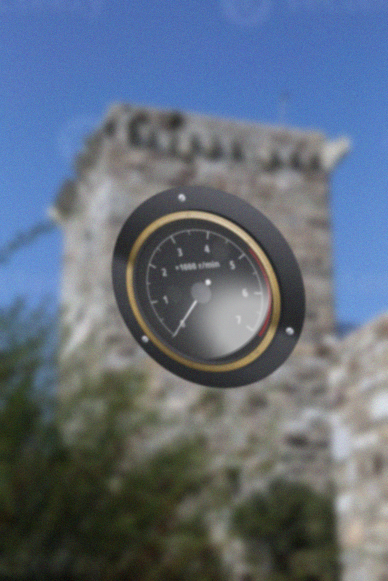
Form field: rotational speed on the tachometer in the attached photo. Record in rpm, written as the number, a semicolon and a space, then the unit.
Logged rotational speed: 0; rpm
